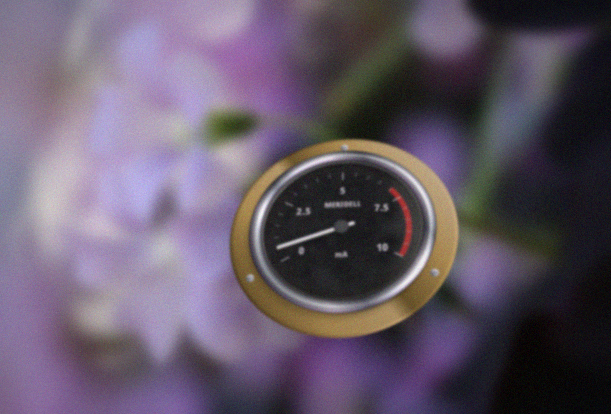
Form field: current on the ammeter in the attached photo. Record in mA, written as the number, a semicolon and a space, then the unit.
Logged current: 0.5; mA
